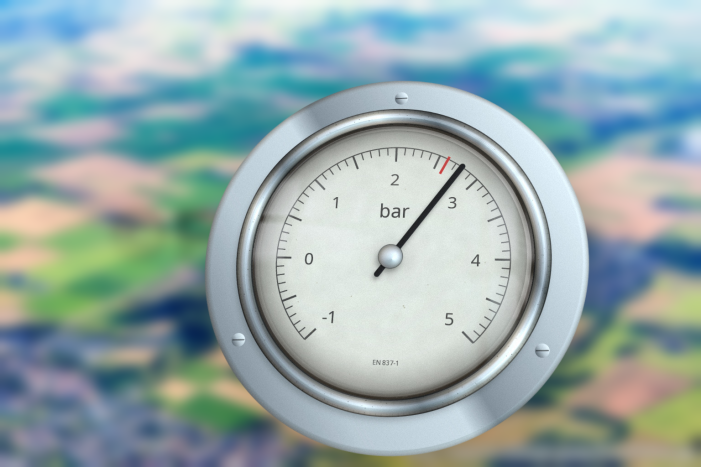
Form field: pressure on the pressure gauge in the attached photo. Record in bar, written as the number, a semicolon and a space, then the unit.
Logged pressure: 2.8; bar
